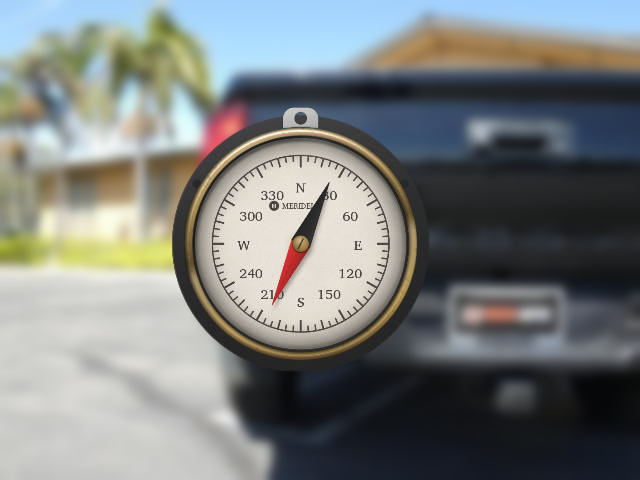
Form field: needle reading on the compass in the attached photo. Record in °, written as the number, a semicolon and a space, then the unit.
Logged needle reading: 205; °
